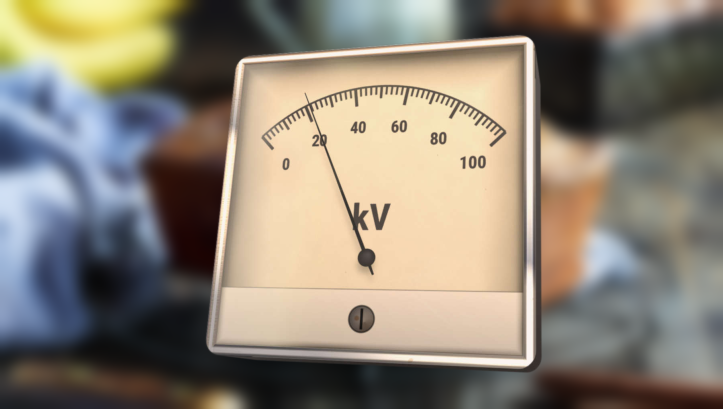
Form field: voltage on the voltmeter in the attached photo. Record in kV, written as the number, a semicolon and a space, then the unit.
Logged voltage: 22; kV
